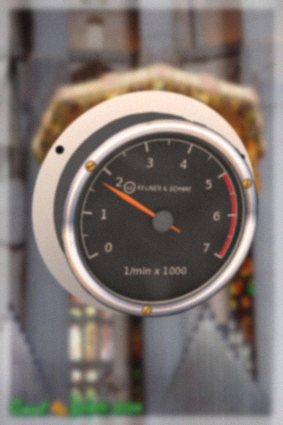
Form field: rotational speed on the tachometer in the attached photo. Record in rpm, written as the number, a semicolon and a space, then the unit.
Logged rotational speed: 1750; rpm
